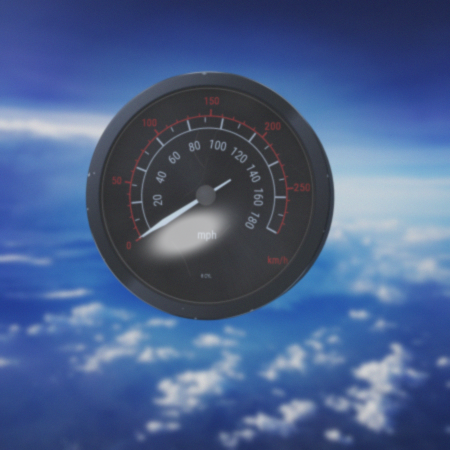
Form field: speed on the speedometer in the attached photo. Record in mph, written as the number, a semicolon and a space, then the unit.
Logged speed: 0; mph
